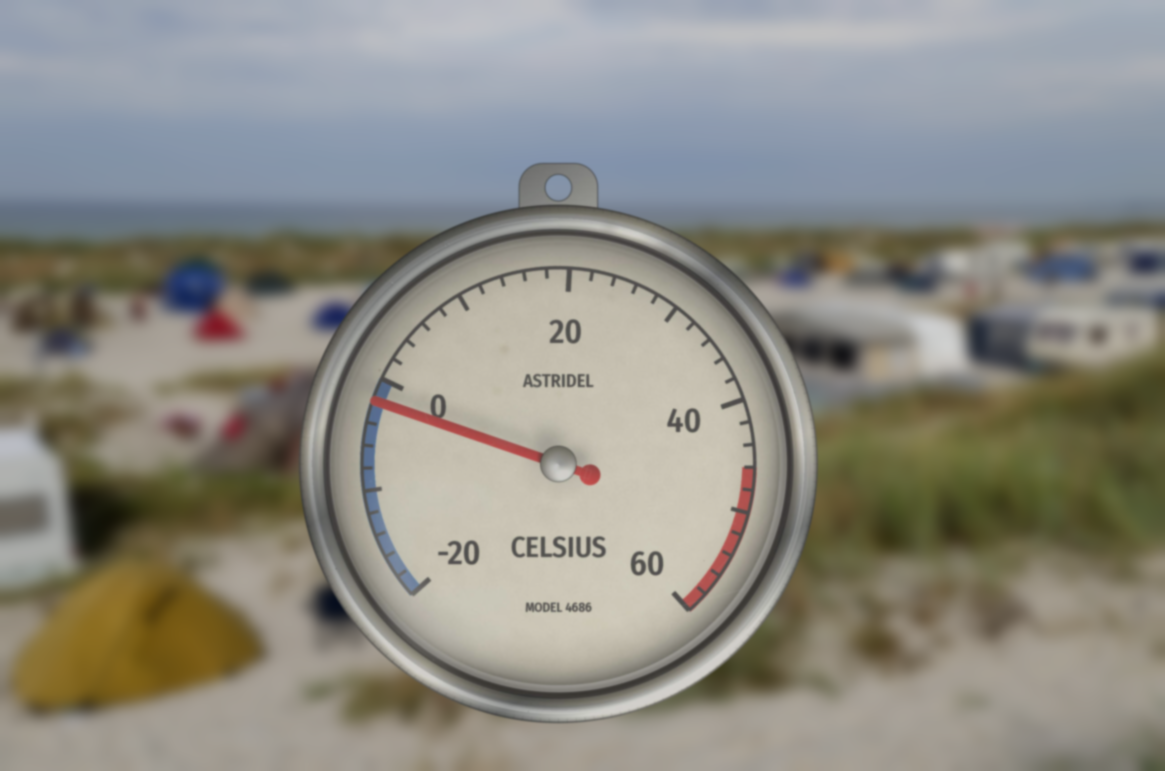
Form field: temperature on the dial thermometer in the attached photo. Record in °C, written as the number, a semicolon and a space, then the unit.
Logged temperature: -2; °C
